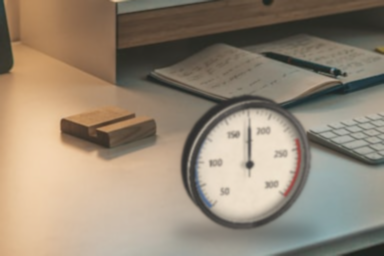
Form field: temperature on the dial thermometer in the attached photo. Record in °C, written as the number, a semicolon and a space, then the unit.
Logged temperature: 175; °C
